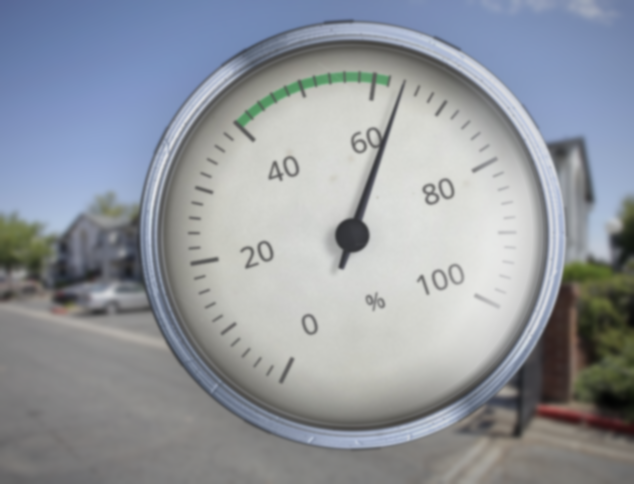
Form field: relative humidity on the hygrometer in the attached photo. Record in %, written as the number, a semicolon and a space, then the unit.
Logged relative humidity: 64; %
